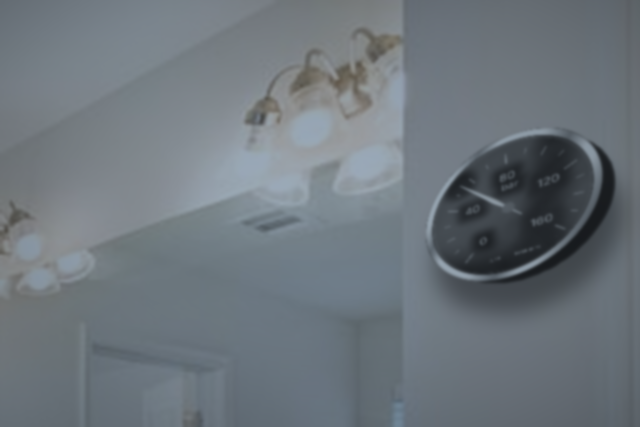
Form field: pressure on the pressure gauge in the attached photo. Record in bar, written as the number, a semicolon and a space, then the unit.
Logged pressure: 55; bar
